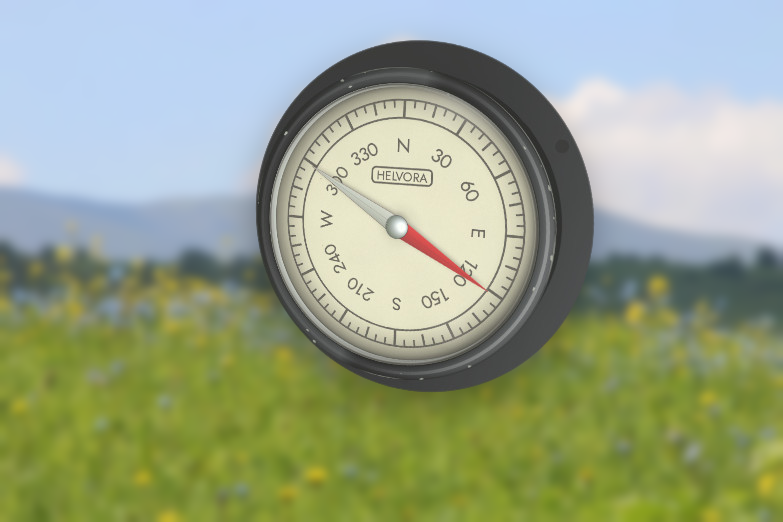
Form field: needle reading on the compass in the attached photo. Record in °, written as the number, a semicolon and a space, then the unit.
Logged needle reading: 120; °
